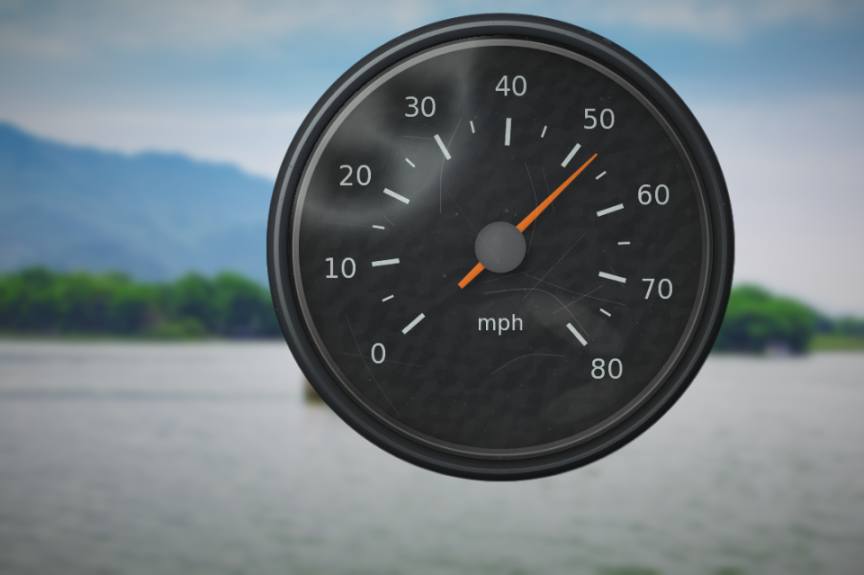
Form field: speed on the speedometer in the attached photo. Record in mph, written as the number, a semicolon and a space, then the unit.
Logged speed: 52.5; mph
